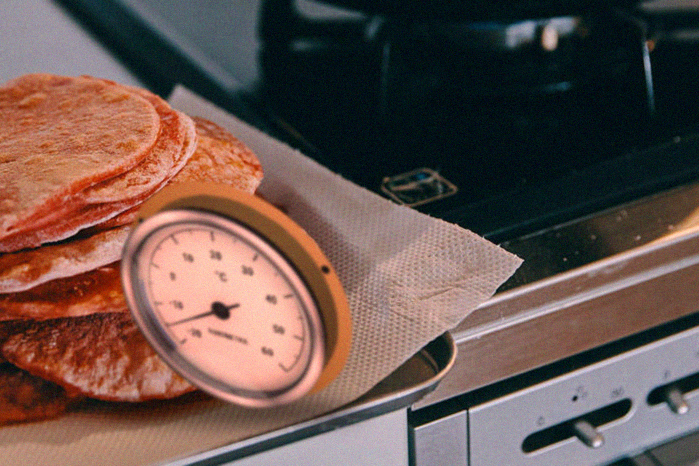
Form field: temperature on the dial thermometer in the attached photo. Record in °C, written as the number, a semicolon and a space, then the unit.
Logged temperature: -15; °C
